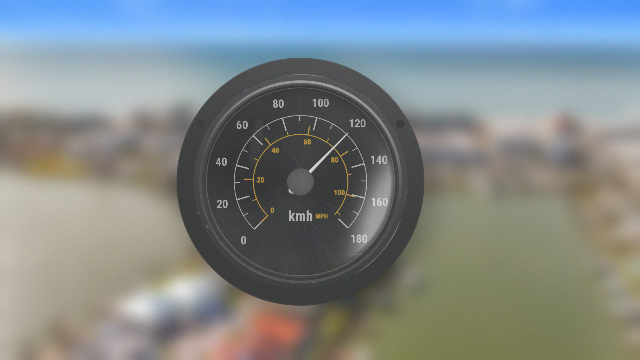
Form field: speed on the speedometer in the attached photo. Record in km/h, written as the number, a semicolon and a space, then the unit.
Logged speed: 120; km/h
